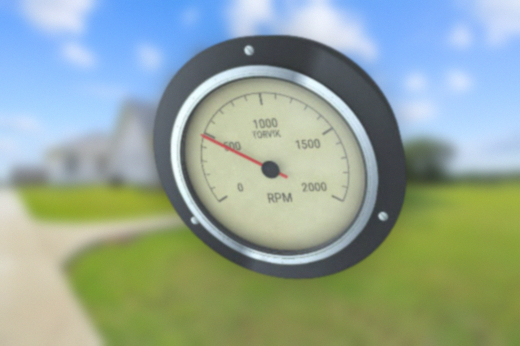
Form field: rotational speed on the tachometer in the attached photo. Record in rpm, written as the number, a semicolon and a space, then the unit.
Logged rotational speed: 500; rpm
